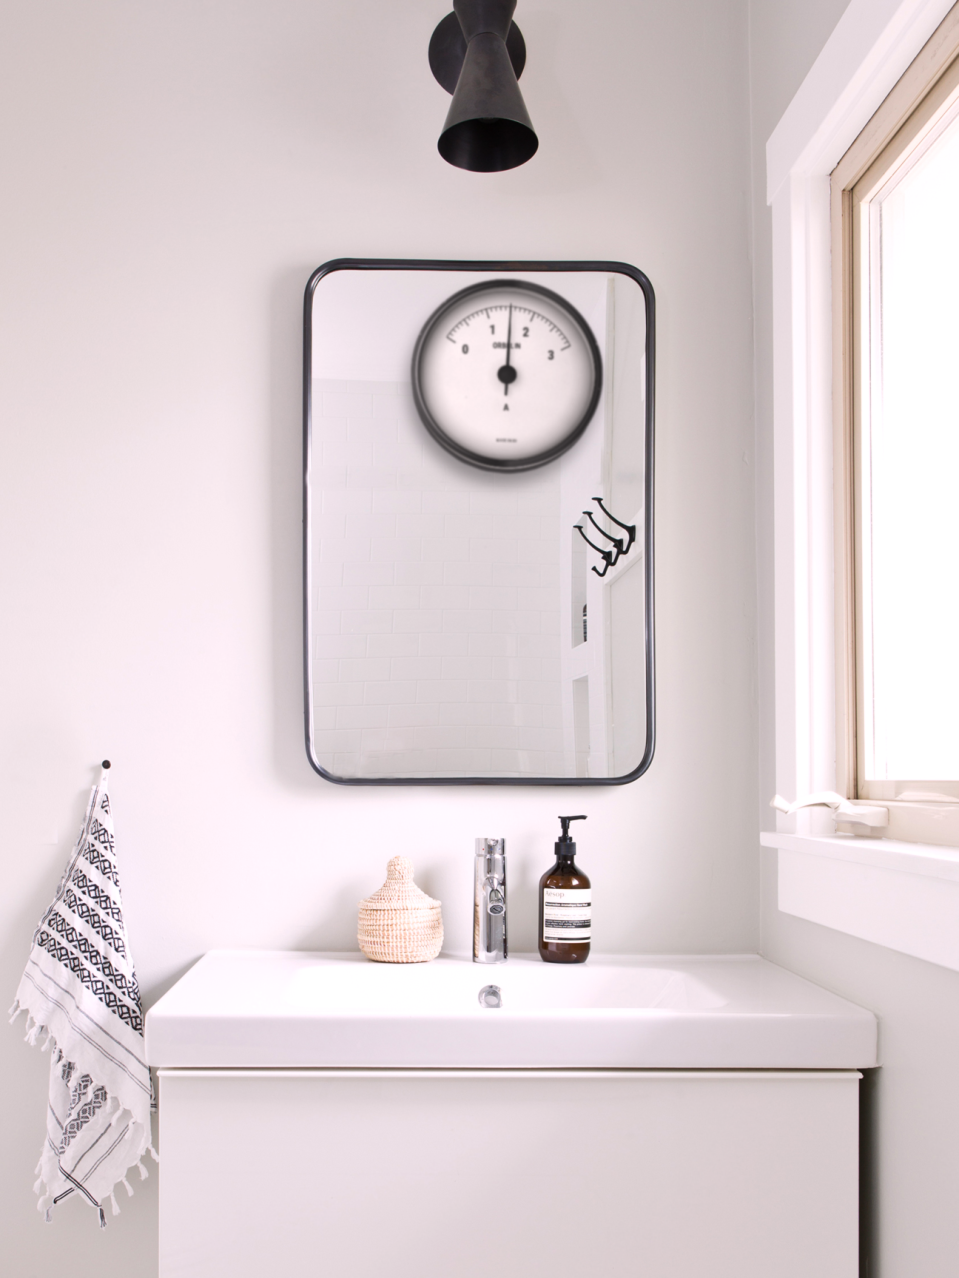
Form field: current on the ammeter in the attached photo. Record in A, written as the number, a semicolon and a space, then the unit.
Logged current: 1.5; A
